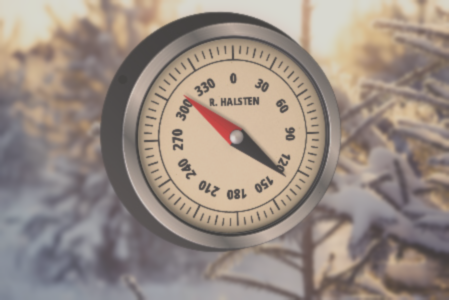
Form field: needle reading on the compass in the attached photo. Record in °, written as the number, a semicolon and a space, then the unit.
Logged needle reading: 310; °
